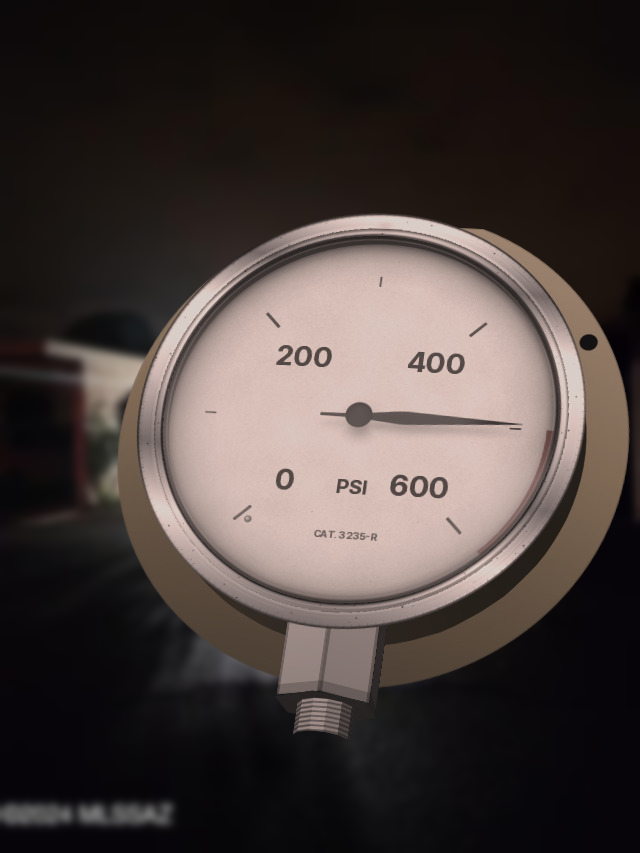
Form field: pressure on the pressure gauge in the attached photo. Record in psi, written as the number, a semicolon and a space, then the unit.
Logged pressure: 500; psi
